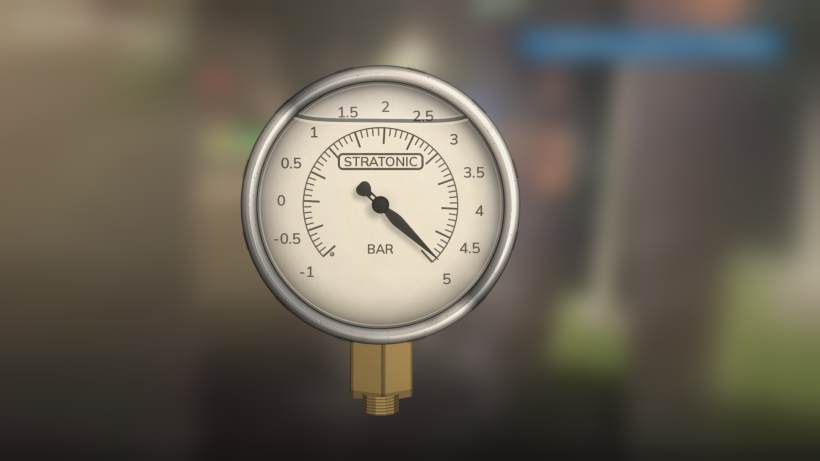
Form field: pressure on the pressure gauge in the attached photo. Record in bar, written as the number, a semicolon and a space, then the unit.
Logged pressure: 4.9; bar
